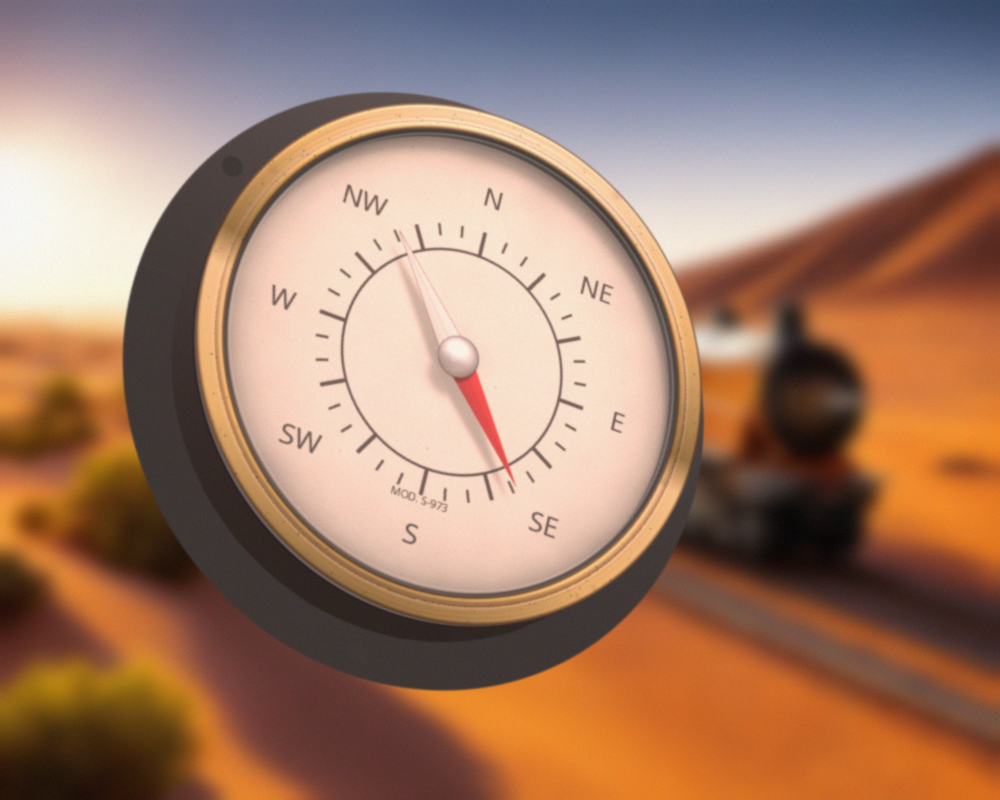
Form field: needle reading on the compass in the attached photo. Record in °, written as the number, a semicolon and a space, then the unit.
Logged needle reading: 140; °
